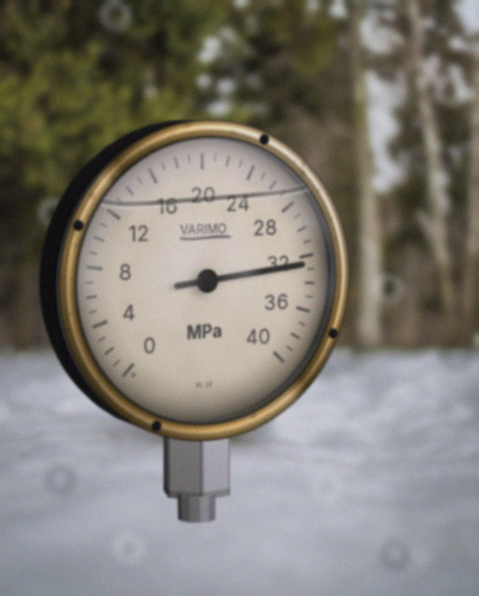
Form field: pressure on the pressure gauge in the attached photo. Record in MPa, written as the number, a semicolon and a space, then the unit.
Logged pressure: 32.5; MPa
